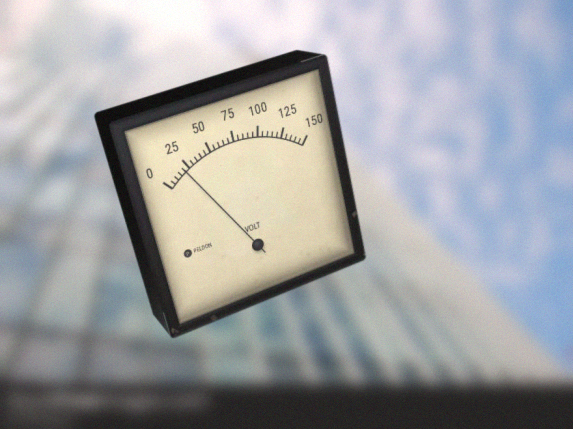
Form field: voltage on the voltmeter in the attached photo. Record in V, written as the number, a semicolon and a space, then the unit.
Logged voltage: 20; V
